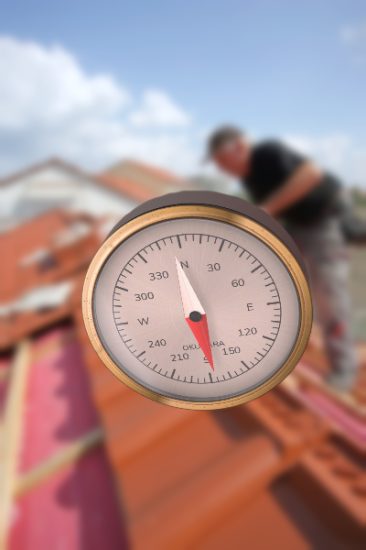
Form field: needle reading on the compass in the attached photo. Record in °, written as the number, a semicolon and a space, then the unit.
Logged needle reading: 175; °
